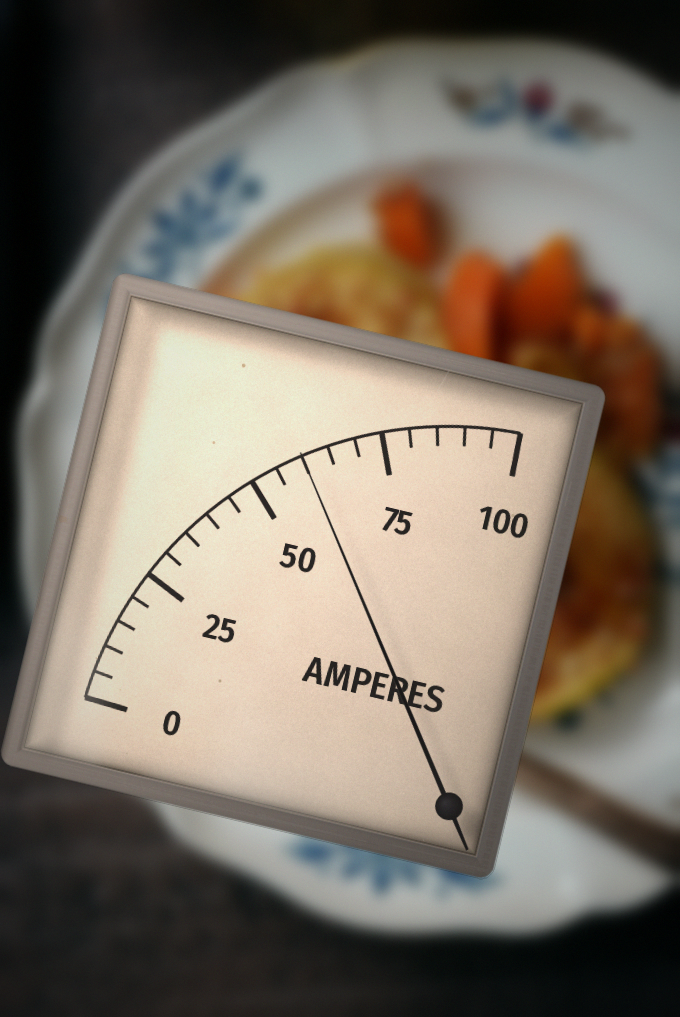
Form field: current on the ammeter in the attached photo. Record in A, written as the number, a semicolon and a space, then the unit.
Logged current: 60; A
